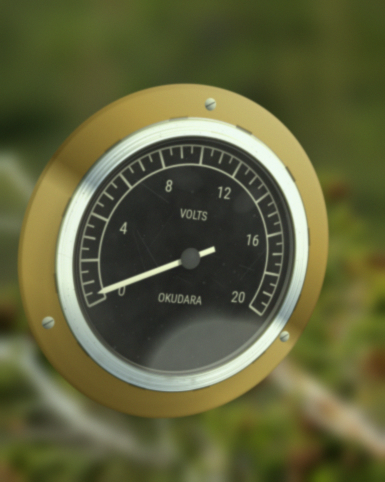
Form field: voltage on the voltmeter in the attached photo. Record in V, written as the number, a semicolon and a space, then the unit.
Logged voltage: 0.5; V
